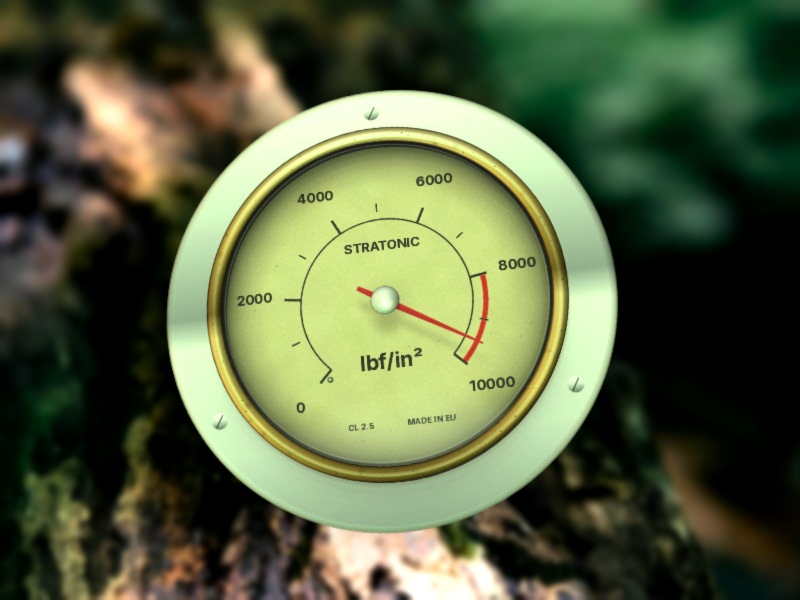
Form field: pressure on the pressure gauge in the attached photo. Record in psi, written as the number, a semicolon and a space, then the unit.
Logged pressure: 9500; psi
